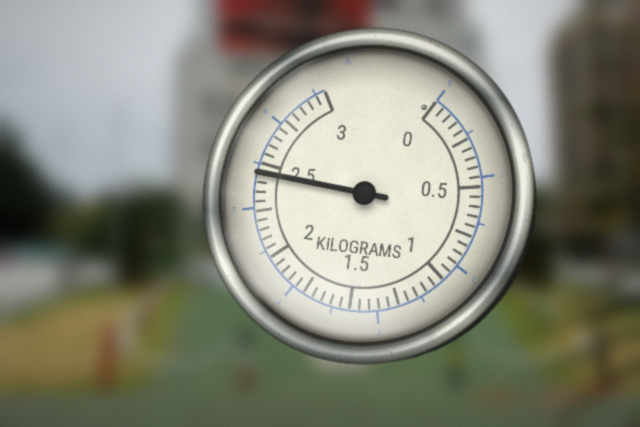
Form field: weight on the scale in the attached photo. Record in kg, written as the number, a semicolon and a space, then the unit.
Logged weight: 2.45; kg
